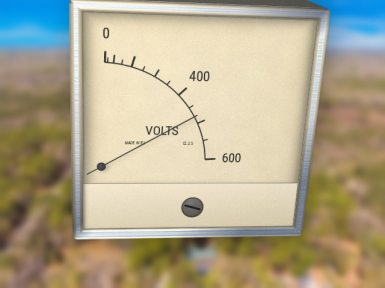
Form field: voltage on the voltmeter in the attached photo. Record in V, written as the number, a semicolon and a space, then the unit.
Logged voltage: 475; V
